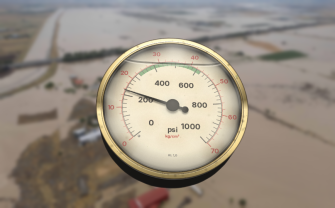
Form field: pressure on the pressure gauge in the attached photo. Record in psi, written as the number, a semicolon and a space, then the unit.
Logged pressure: 220; psi
